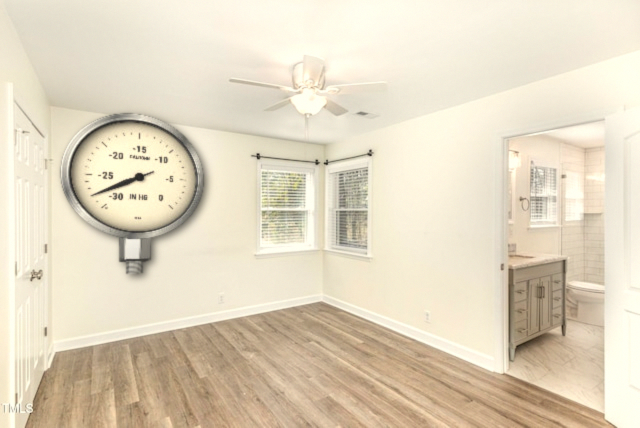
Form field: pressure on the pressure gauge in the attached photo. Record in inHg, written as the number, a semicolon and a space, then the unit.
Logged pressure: -28; inHg
